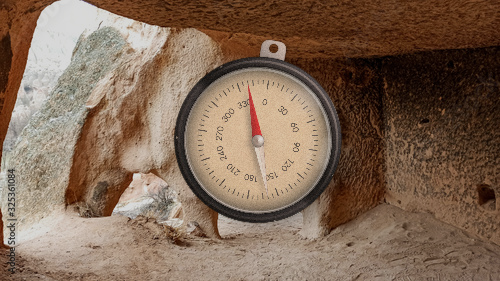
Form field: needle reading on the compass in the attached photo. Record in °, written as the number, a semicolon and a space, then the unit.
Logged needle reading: 340; °
